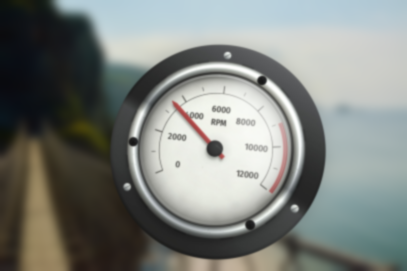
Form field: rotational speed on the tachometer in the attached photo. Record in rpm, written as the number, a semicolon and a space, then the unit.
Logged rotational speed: 3500; rpm
